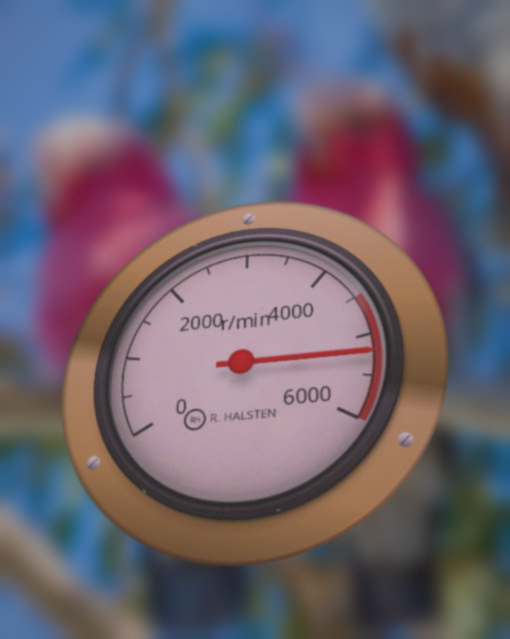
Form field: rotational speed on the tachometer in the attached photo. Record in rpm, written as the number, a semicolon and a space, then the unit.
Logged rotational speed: 5250; rpm
